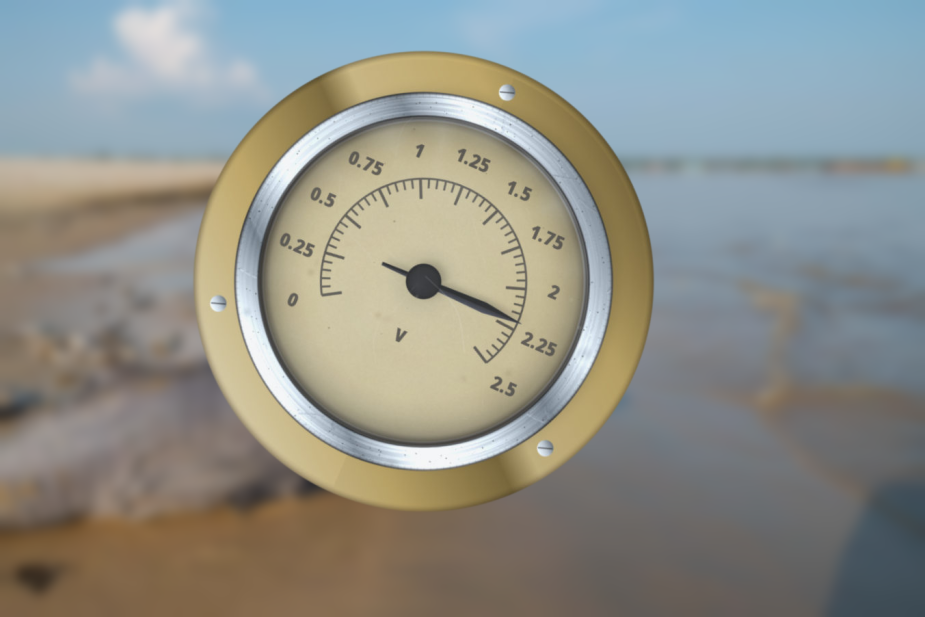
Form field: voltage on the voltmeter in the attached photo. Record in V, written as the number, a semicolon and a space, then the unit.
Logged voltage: 2.2; V
